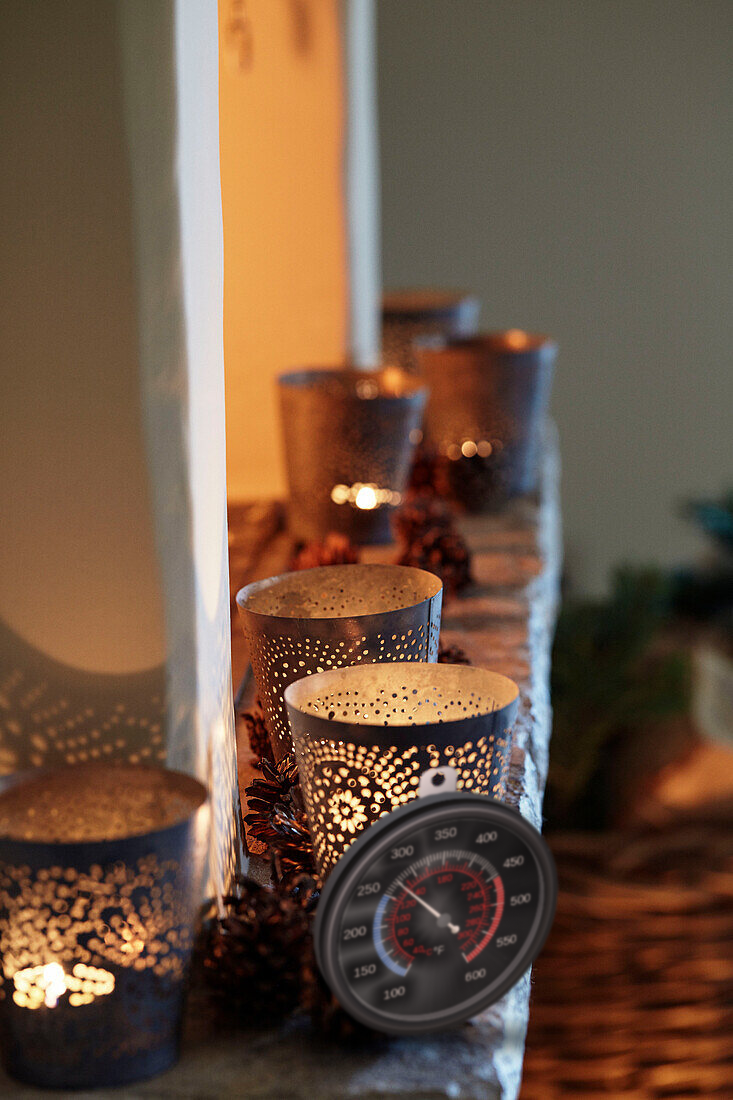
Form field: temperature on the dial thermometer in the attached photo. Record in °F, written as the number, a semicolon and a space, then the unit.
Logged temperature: 275; °F
